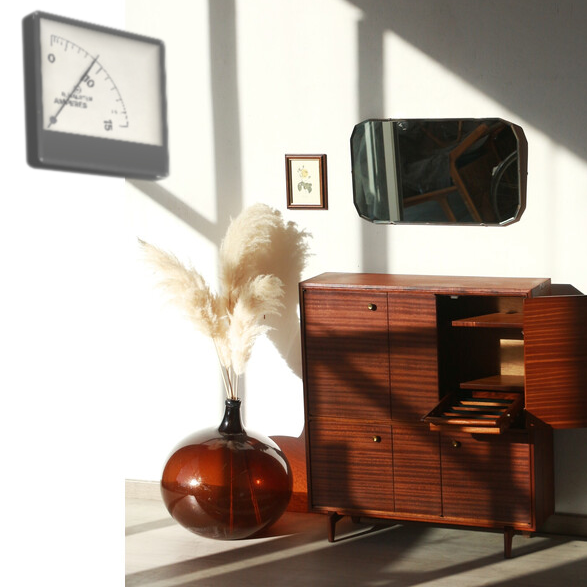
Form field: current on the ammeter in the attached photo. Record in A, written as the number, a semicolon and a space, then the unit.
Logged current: 9; A
